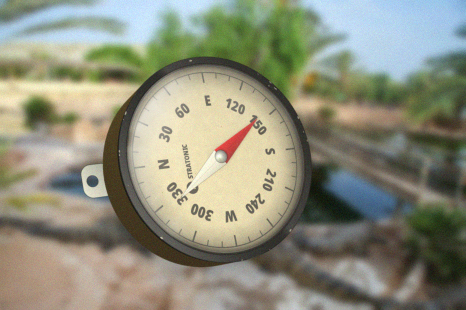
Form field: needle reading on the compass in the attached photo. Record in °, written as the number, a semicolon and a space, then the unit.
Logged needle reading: 145; °
